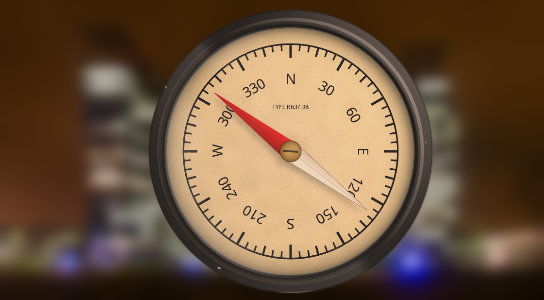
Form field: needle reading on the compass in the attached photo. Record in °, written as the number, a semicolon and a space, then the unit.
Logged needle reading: 307.5; °
